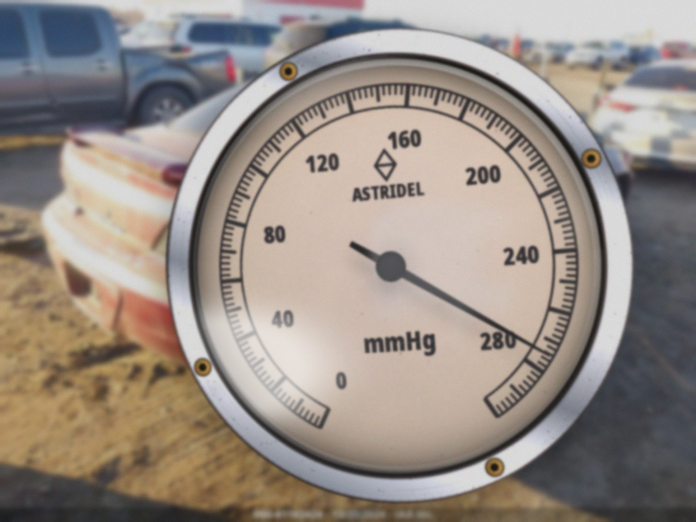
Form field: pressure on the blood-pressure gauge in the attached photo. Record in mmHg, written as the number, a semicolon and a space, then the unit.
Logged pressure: 274; mmHg
